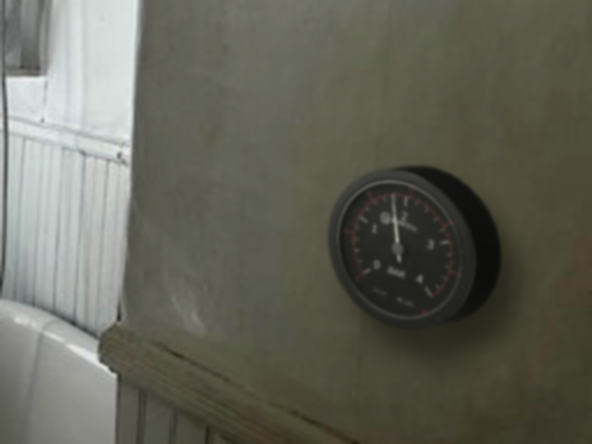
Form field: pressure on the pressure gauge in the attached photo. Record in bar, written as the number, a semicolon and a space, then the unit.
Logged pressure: 1.8; bar
